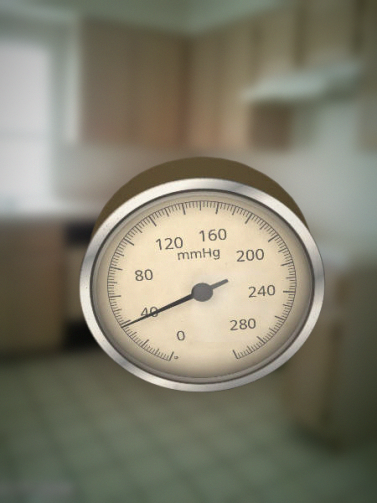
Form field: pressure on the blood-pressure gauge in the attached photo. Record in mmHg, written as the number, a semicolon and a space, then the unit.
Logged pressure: 40; mmHg
